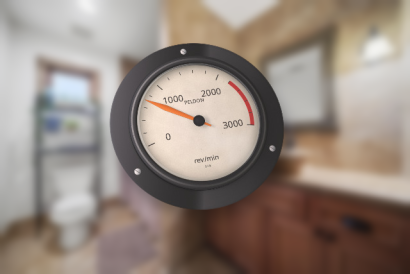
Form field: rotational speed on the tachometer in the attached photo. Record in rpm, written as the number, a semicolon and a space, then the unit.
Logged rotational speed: 700; rpm
